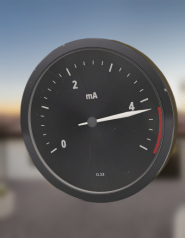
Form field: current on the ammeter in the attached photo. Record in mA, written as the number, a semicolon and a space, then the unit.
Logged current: 4.2; mA
